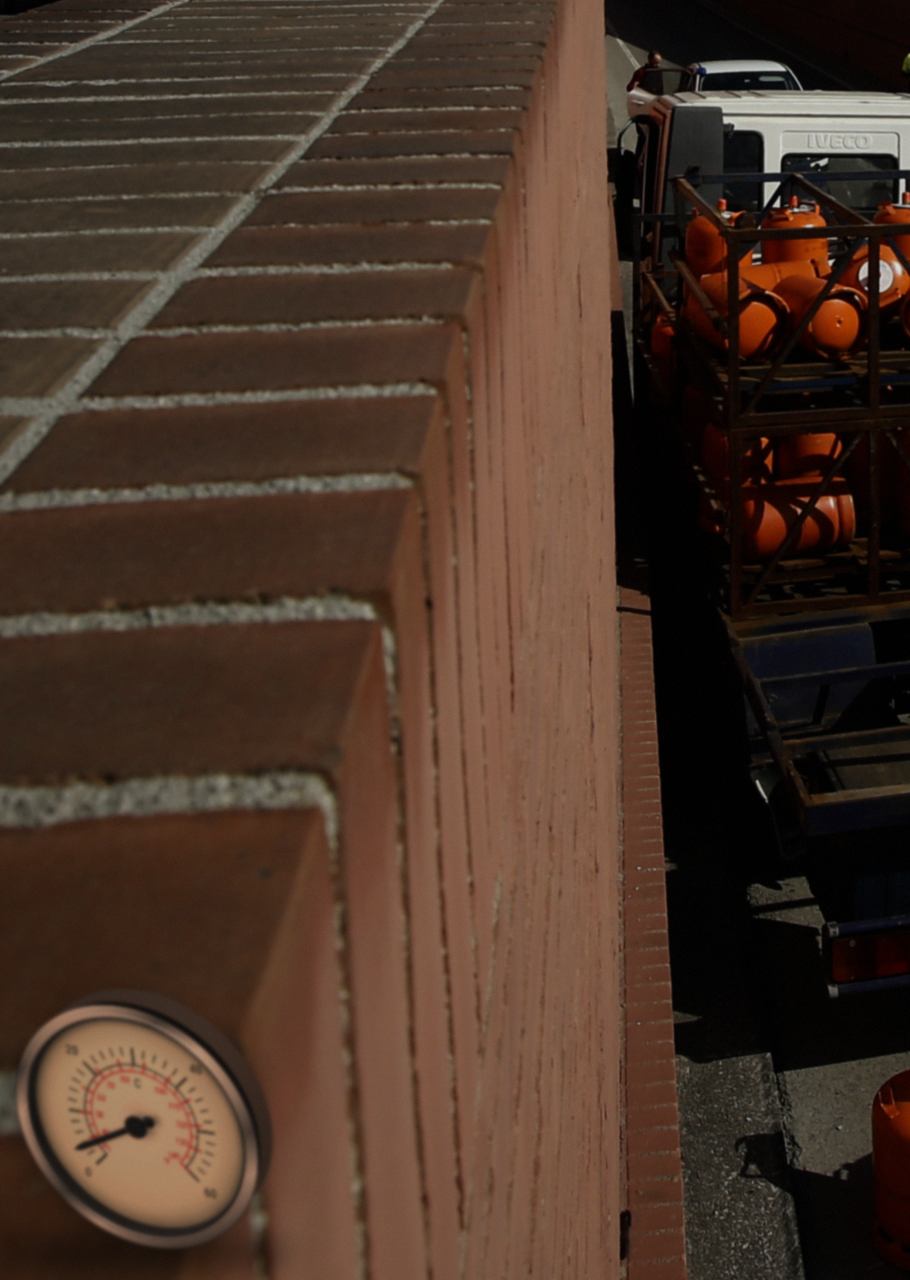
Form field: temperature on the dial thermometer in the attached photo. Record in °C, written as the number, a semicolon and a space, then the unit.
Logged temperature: 4; °C
